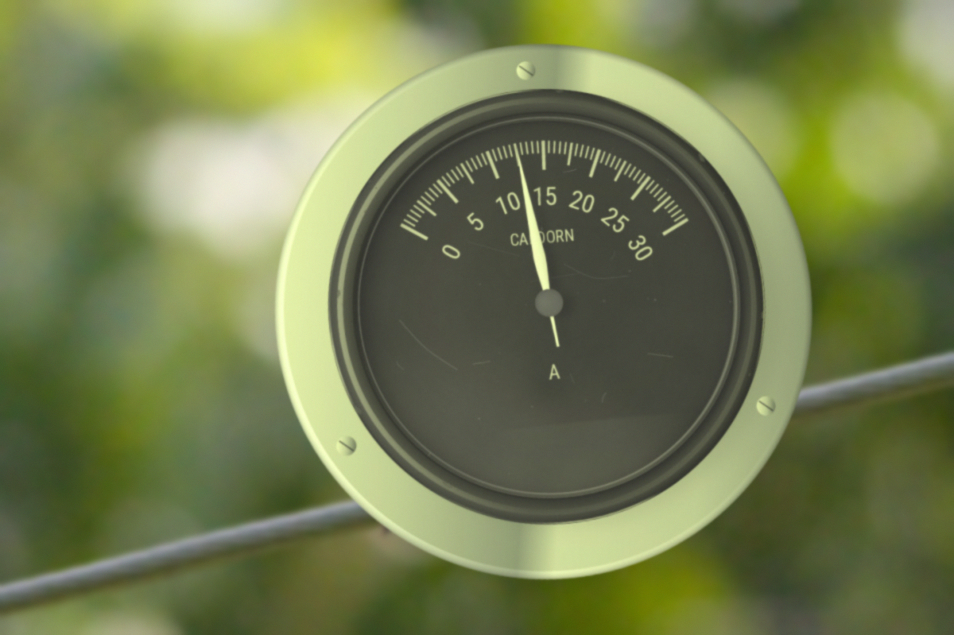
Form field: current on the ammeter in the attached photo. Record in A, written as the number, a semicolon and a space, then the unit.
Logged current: 12.5; A
